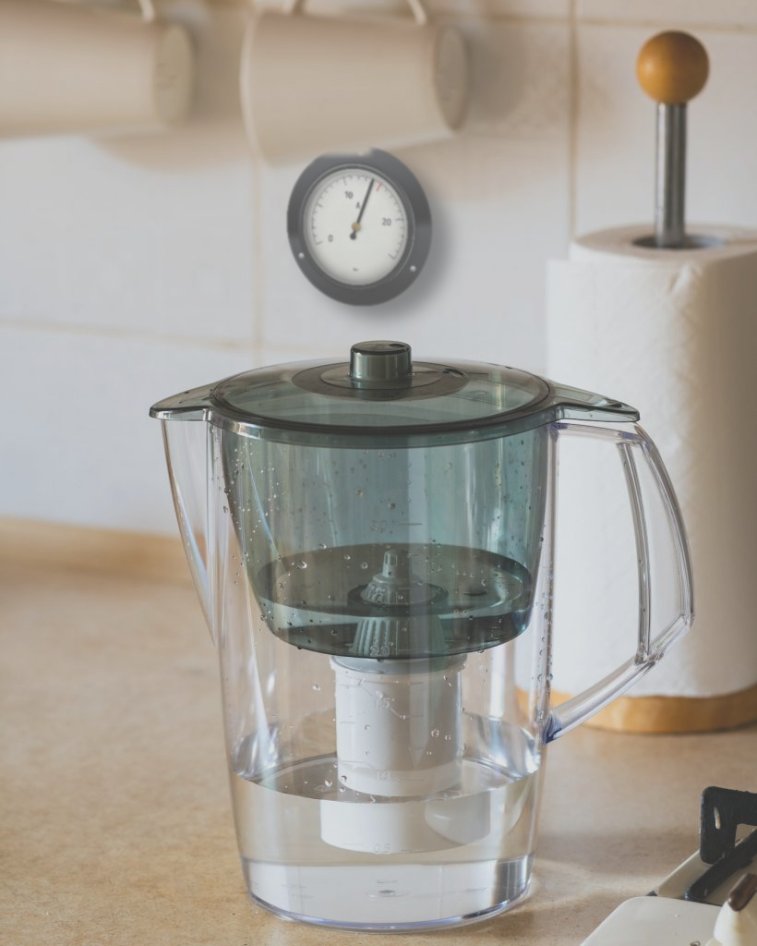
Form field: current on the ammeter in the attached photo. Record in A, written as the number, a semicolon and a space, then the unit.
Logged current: 14; A
